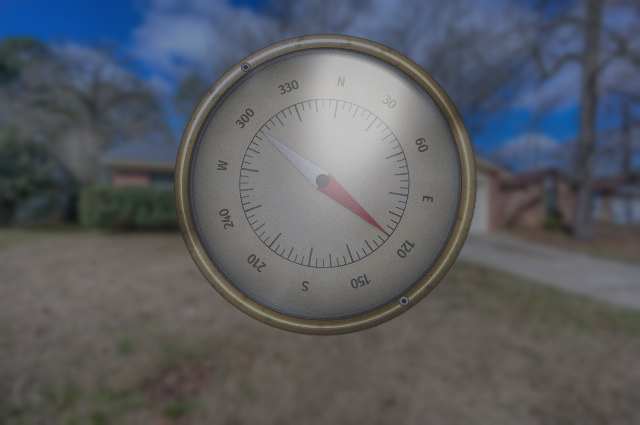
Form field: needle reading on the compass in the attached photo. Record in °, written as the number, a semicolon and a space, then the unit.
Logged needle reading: 120; °
